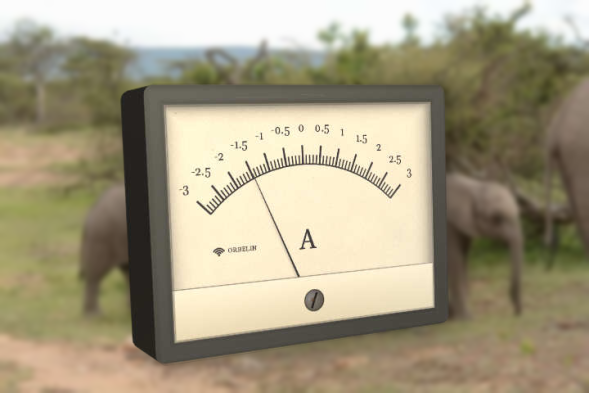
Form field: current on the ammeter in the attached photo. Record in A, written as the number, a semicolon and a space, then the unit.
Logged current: -1.5; A
